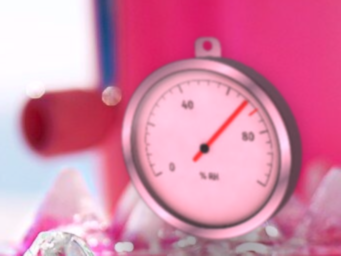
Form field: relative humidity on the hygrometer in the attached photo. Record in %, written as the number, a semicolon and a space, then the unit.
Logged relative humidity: 68; %
